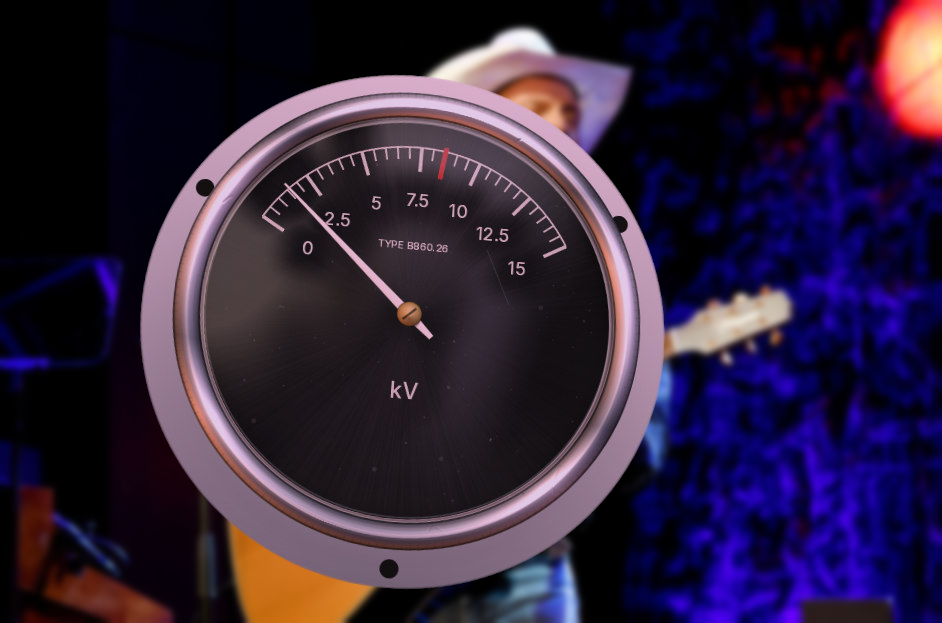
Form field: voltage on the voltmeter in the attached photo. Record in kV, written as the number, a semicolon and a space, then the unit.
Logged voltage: 1.5; kV
